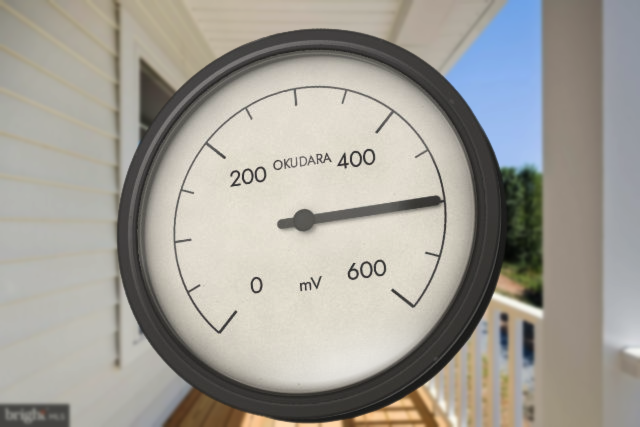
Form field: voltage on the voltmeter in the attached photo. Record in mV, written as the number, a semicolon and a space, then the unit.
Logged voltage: 500; mV
